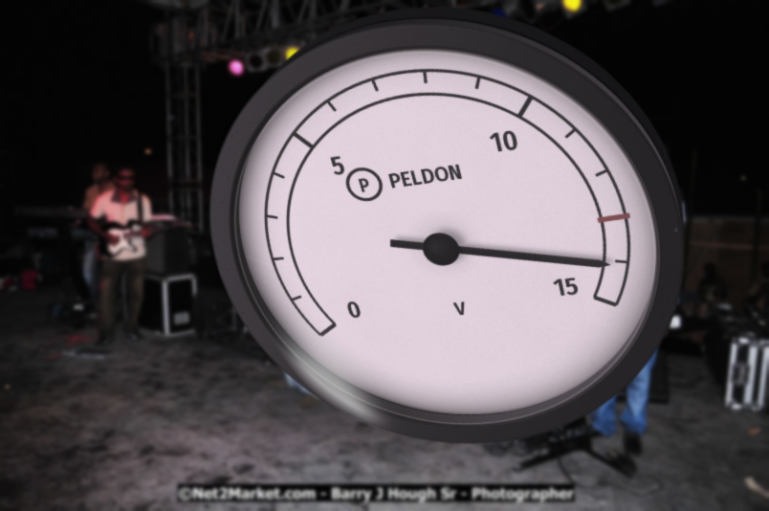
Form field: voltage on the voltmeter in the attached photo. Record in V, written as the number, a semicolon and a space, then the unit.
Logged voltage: 14; V
